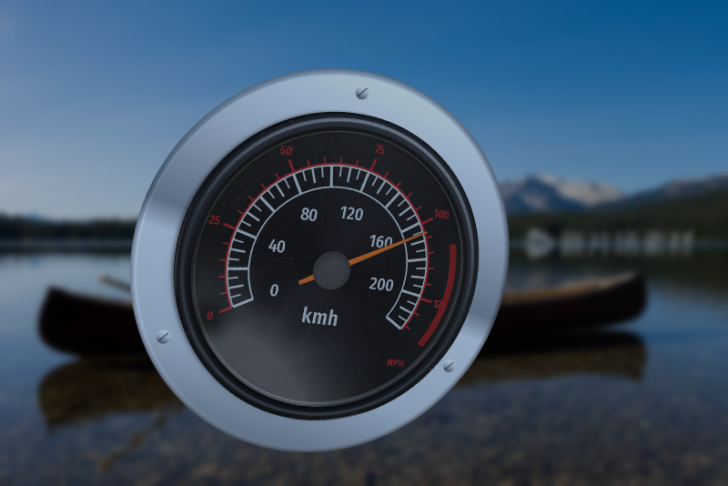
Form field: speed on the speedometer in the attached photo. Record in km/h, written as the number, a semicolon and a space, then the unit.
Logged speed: 165; km/h
